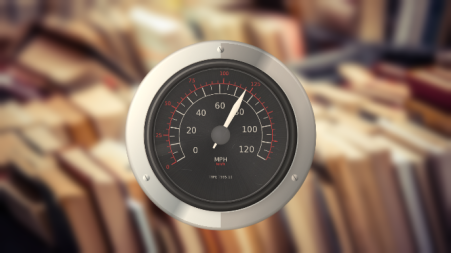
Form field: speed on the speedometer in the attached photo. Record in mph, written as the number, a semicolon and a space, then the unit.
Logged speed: 75; mph
